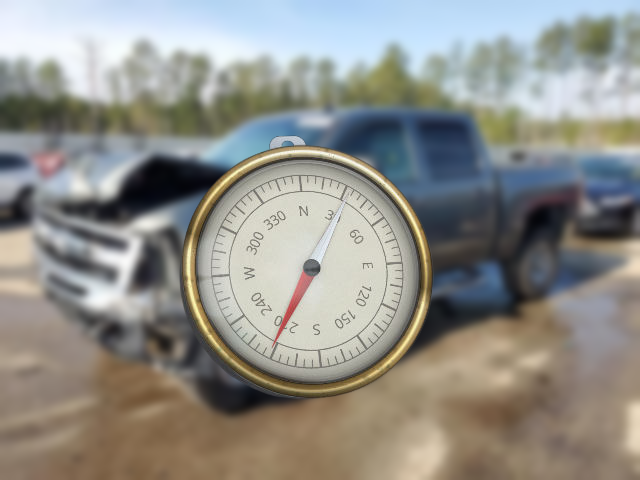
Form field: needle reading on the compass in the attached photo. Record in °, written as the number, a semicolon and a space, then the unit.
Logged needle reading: 212.5; °
